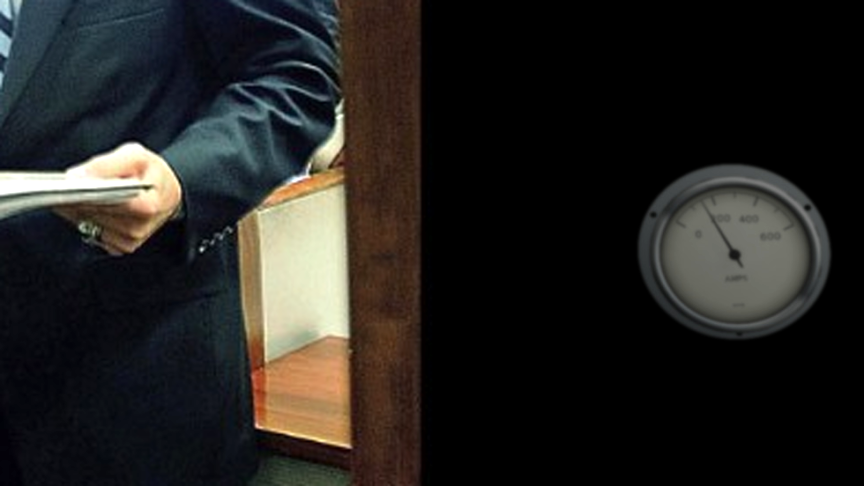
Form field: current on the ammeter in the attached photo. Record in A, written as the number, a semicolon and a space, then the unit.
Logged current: 150; A
